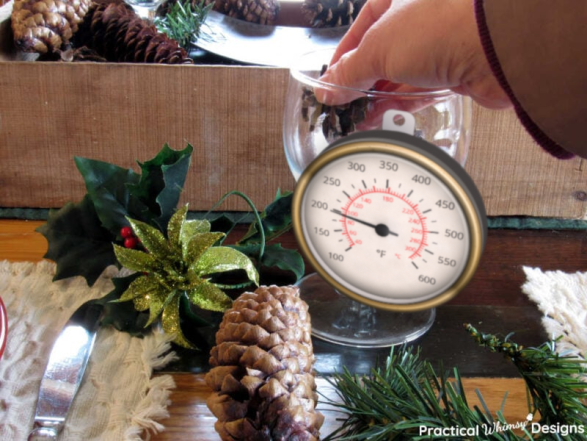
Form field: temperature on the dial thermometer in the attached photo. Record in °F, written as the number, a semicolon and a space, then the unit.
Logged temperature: 200; °F
